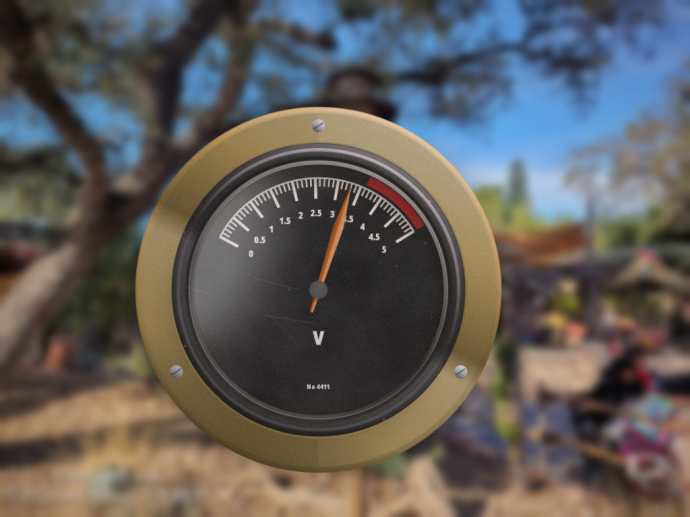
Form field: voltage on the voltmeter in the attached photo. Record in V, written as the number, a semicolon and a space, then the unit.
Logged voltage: 3.3; V
